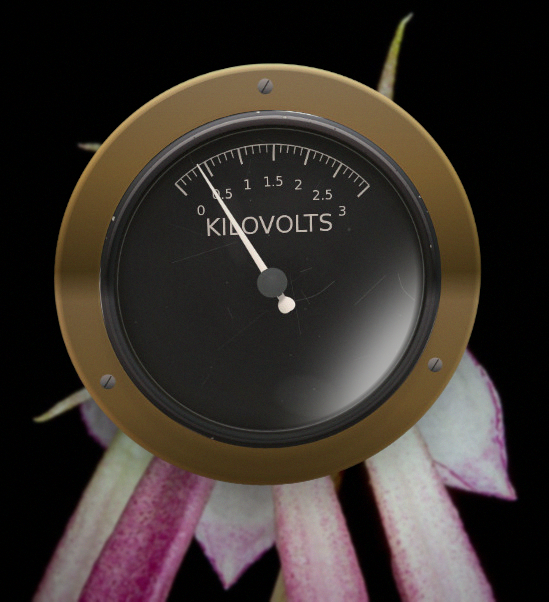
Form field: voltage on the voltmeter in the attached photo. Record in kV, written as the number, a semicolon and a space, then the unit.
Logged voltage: 0.4; kV
